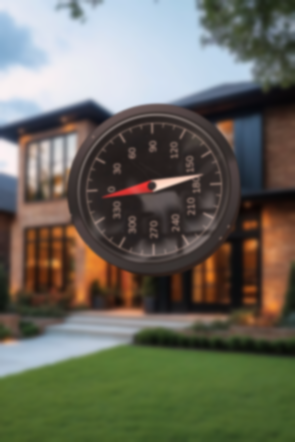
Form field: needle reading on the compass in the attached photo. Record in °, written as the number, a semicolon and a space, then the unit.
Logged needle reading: 350; °
